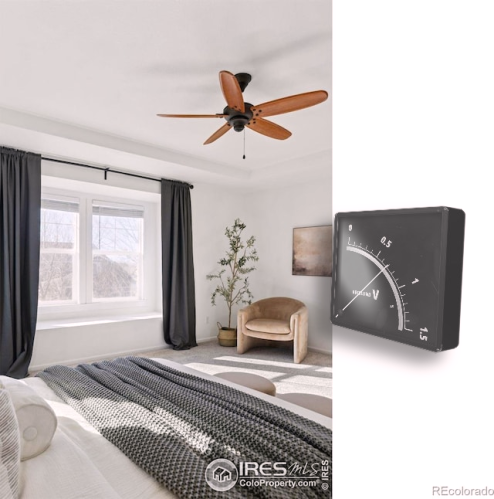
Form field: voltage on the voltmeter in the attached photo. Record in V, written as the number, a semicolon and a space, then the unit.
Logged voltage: 0.7; V
